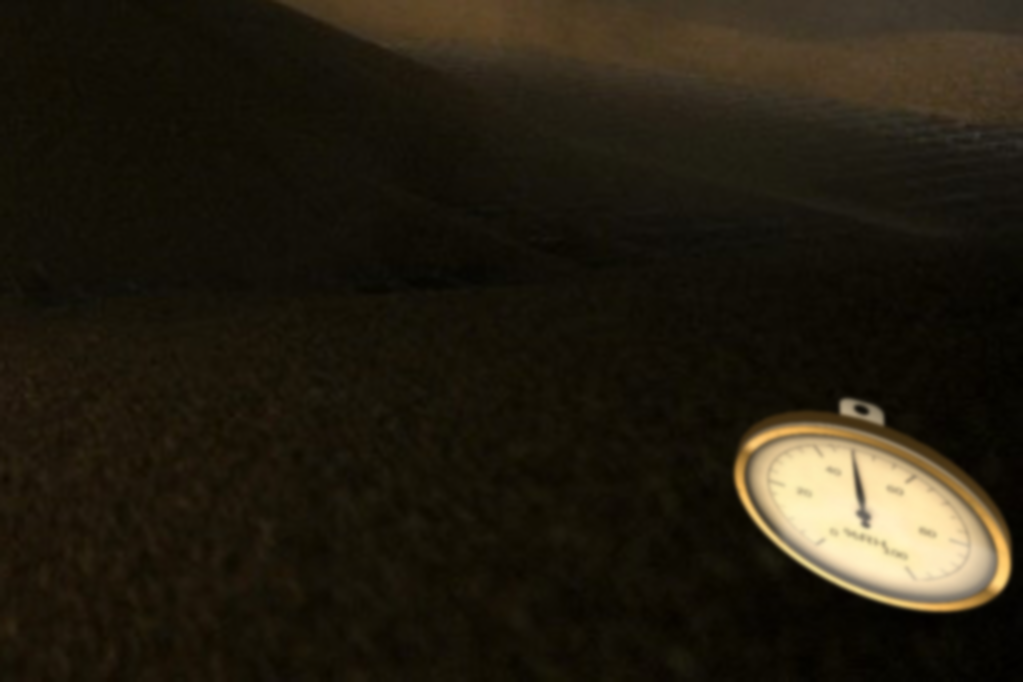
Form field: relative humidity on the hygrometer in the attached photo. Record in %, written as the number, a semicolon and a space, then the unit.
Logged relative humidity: 48; %
